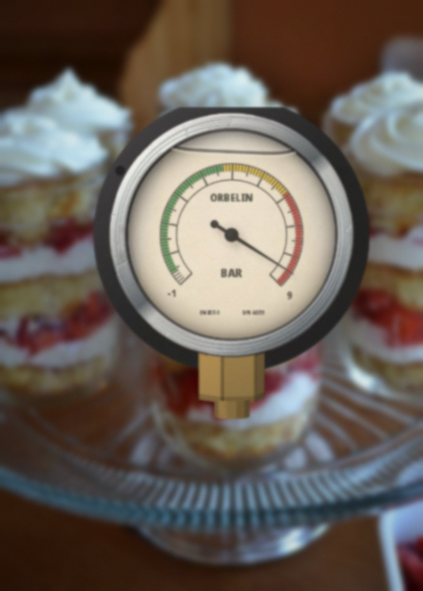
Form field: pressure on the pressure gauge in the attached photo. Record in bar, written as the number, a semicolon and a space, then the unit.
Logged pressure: 8.5; bar
